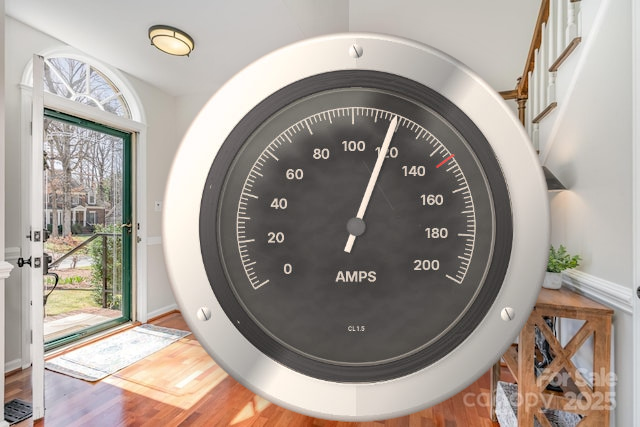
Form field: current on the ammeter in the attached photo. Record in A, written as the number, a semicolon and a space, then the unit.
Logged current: 118; A
